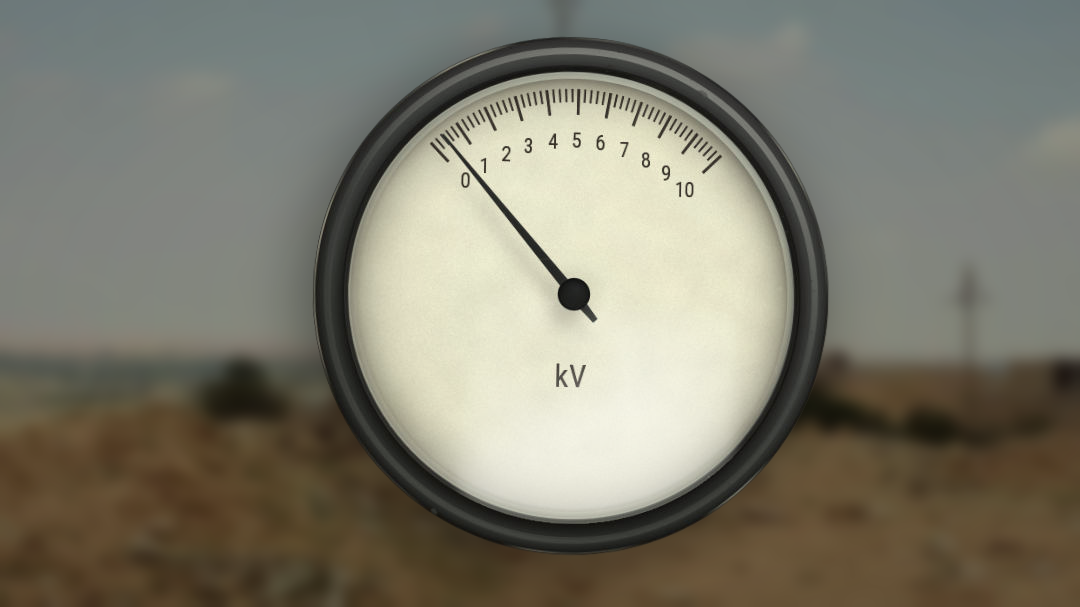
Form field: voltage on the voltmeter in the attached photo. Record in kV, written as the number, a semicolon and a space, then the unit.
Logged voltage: 0.4; kV
